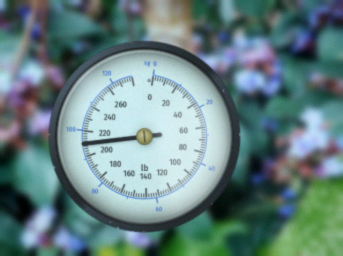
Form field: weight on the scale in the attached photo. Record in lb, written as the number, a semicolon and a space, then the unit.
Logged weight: 210; lb
